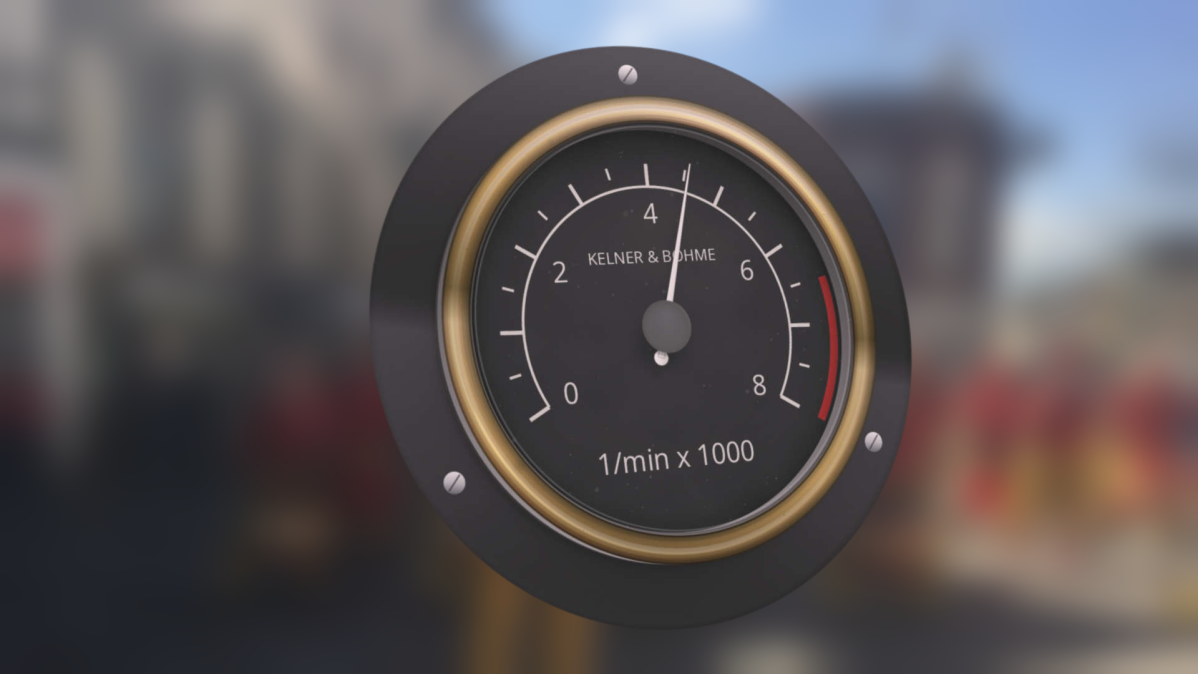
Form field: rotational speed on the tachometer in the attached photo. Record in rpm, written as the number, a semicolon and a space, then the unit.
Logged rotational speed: 4500; rpm
